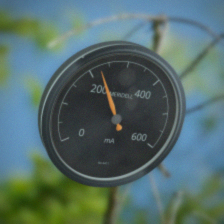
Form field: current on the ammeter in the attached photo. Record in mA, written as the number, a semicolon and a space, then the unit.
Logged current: 225; mA
